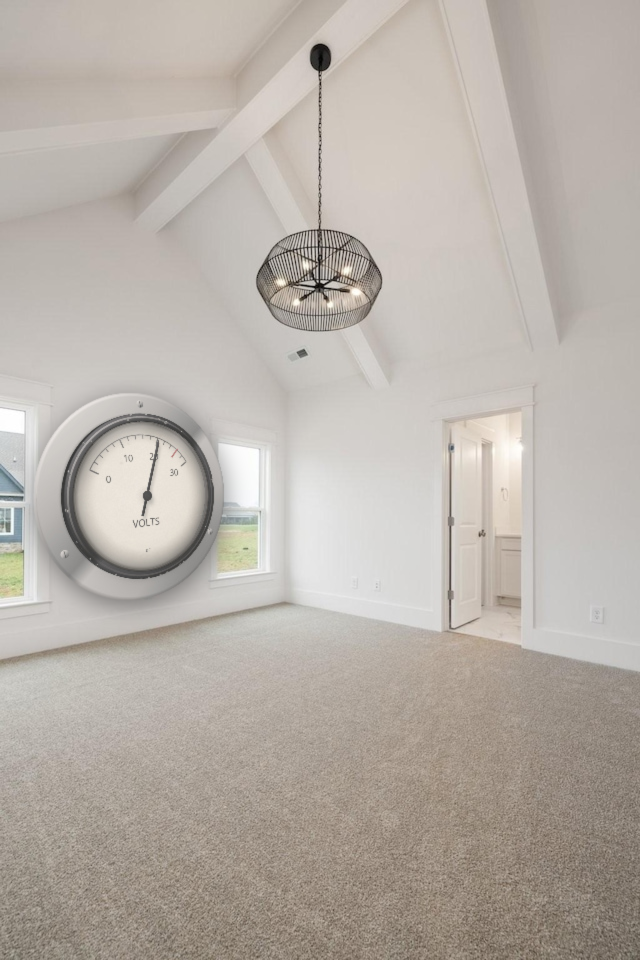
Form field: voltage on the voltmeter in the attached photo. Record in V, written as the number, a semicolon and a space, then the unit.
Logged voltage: 20; V
